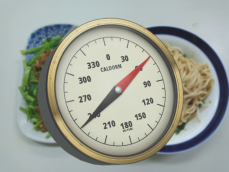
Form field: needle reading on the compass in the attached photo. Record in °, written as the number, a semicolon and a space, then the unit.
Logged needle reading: 60; °
